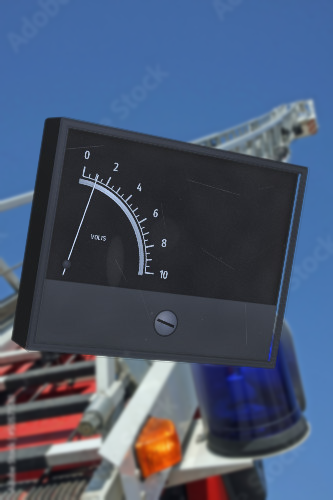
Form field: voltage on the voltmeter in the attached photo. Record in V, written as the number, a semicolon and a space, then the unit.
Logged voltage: 1; V
